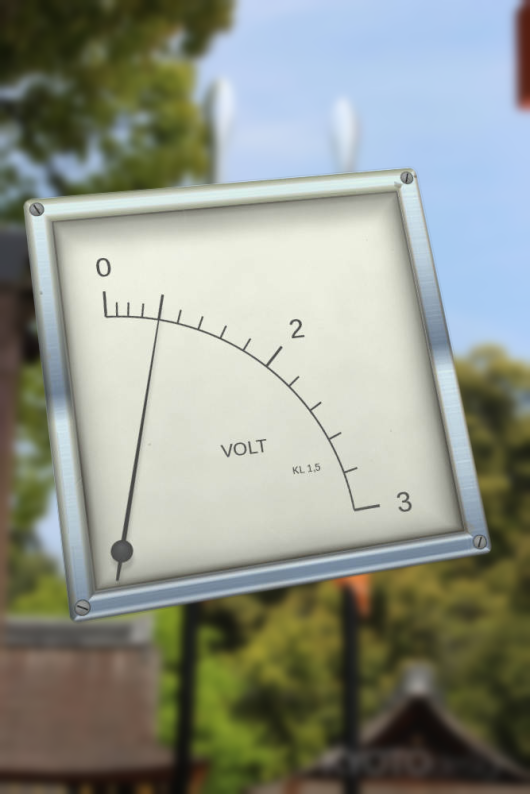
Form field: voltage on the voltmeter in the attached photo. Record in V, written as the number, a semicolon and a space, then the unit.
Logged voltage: 1; V
